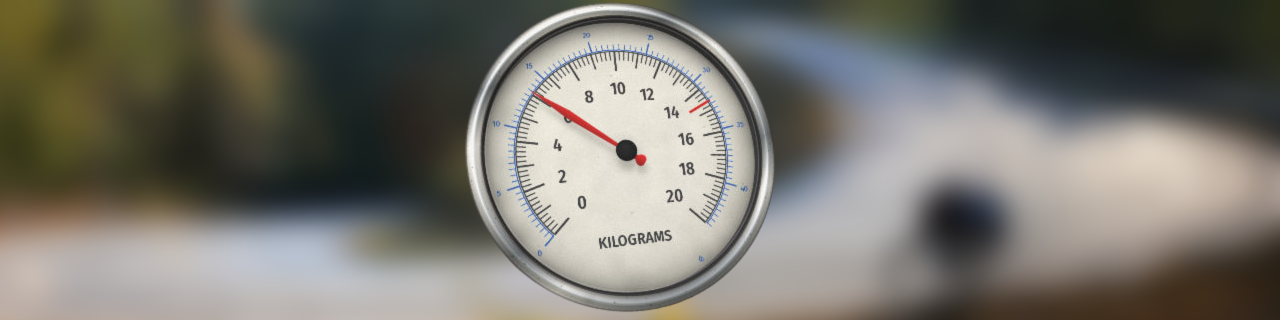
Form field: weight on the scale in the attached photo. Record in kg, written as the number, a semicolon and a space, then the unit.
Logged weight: 6; kg
